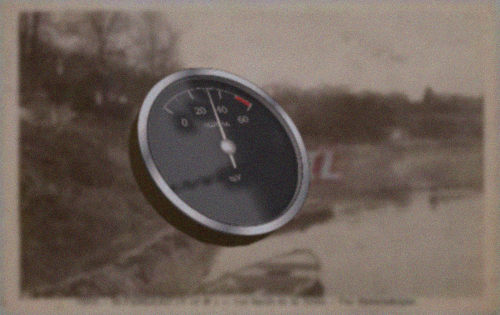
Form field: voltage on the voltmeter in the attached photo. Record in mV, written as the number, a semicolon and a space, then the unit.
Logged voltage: 30; mV
